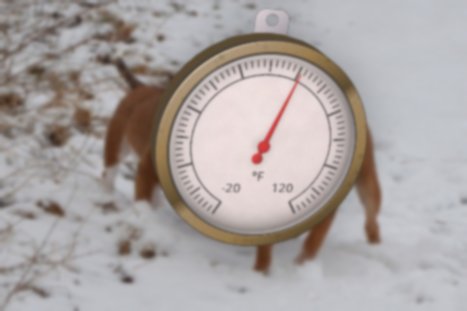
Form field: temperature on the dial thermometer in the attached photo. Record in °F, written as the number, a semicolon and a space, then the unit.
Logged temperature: 60; °F
